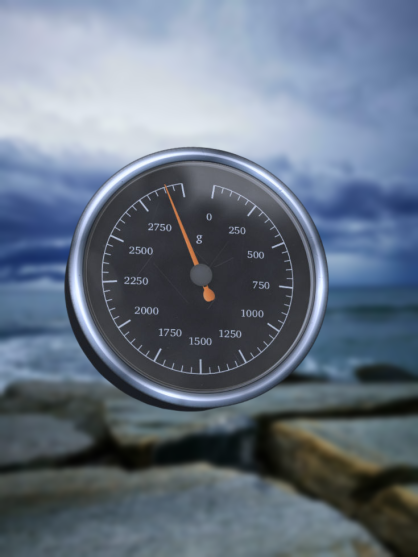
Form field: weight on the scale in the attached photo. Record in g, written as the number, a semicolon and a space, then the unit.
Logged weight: 2900; g
